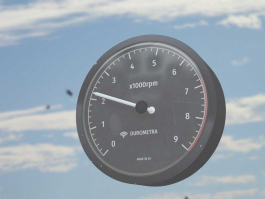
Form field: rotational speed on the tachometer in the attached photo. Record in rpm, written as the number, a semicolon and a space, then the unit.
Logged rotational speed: 2200; rpm
